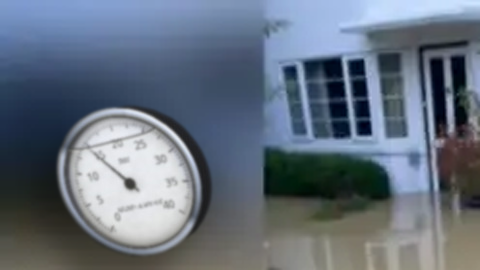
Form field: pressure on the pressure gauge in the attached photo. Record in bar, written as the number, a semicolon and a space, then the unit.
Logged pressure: 15; bar
